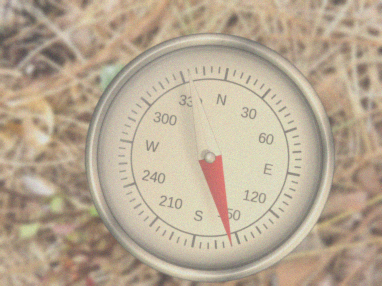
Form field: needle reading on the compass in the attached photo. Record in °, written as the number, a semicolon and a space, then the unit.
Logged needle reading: 155; °
